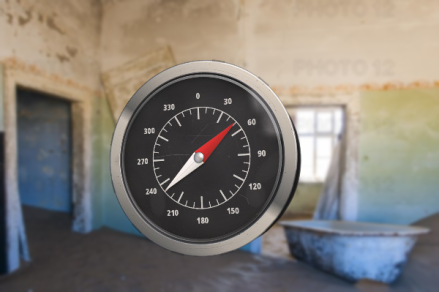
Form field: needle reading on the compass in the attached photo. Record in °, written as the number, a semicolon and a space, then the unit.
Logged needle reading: 50; °
